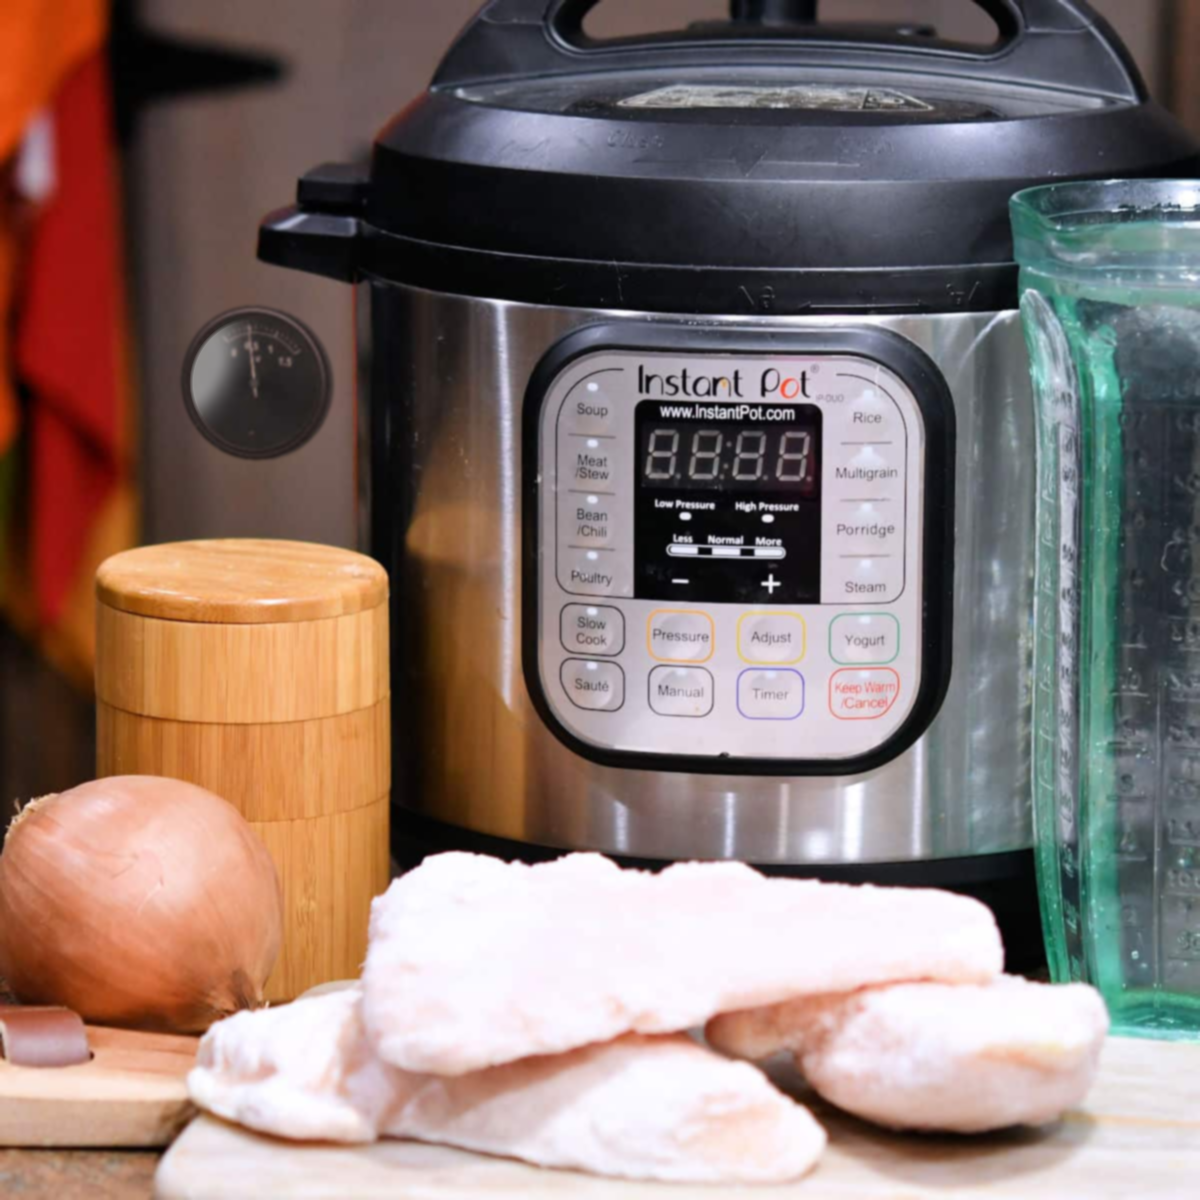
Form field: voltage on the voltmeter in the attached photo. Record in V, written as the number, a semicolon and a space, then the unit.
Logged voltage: 0.5; V
